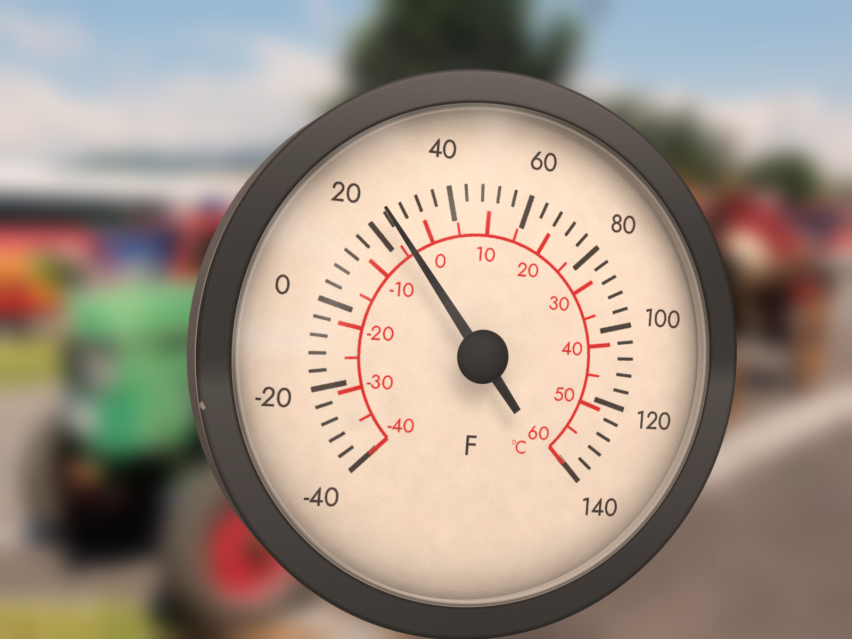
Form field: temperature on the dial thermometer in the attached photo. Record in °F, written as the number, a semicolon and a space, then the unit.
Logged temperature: 24; °F
